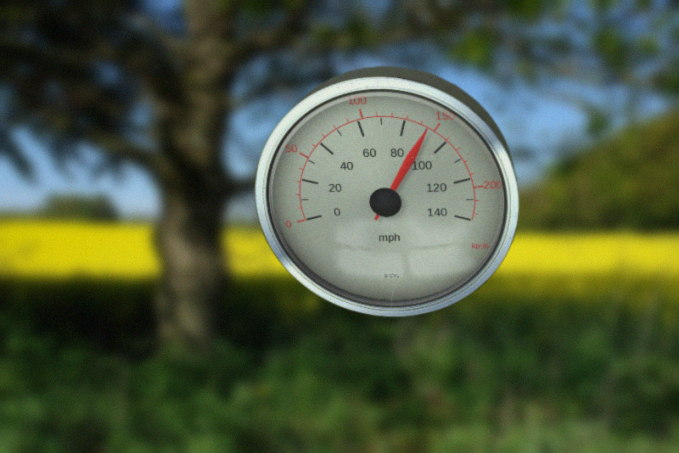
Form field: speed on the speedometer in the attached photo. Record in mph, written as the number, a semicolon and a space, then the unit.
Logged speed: 90; mph
